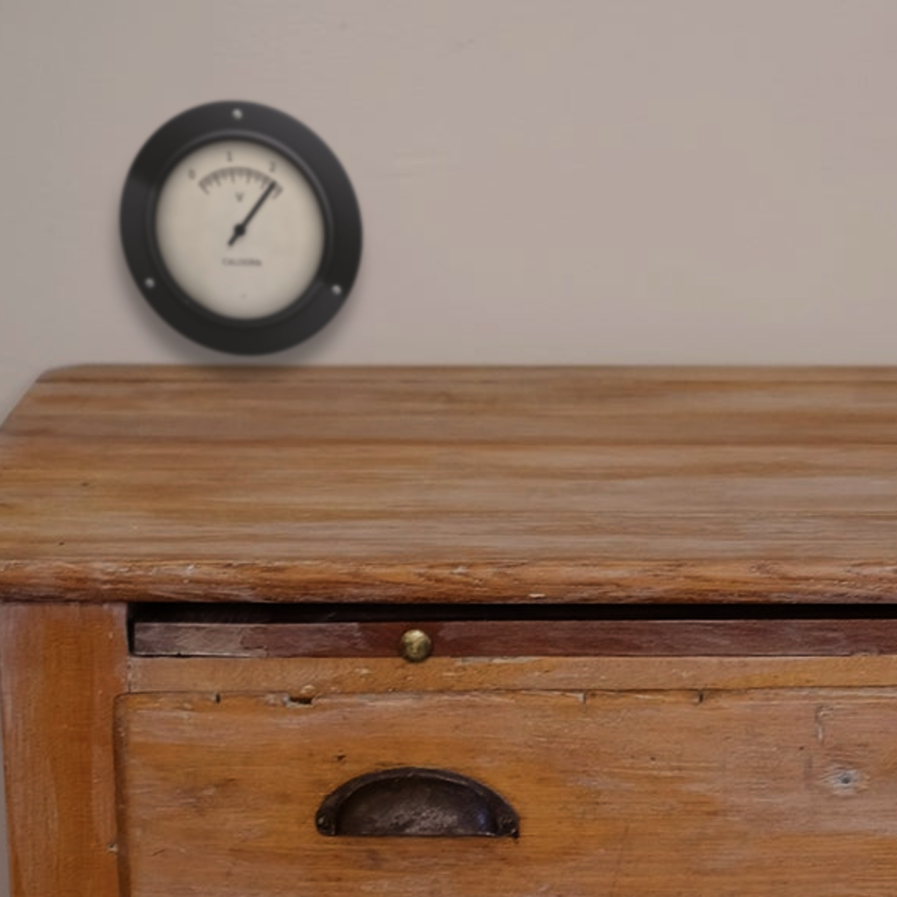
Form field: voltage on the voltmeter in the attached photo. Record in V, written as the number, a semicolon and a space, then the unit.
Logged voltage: 2.25; V
